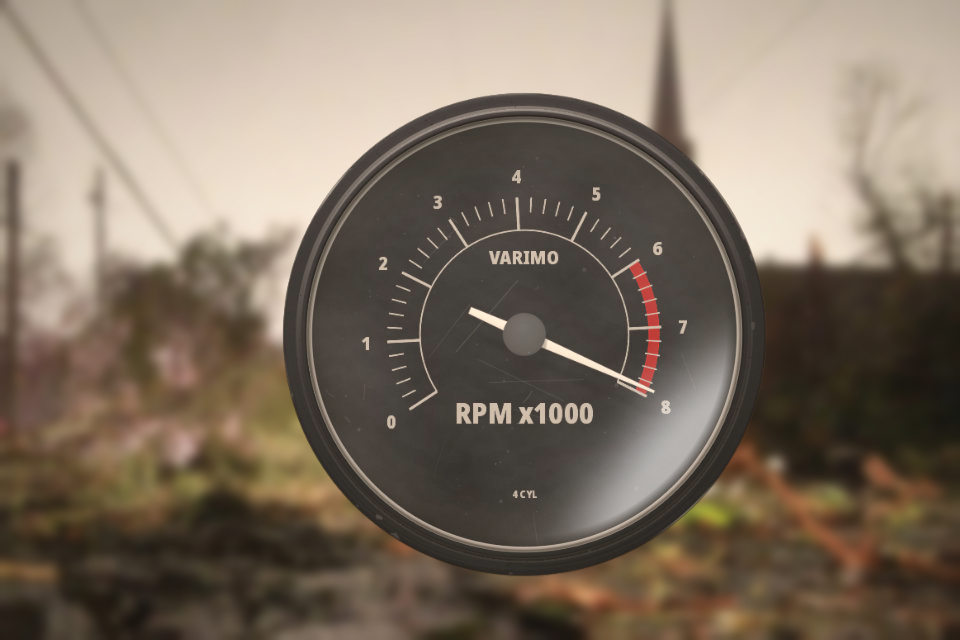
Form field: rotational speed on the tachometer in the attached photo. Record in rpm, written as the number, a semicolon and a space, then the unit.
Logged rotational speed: 7900; rpm
